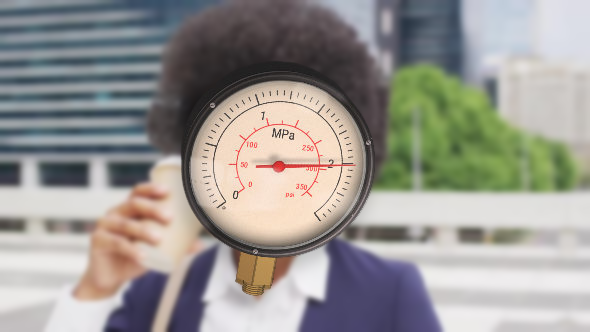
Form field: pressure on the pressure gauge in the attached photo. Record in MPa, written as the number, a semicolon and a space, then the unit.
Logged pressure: 2; MPa
